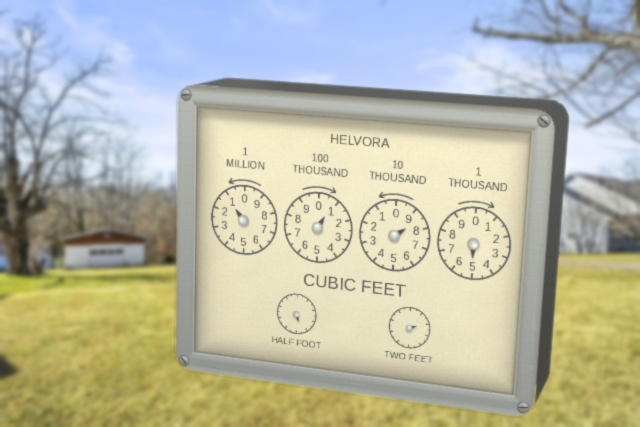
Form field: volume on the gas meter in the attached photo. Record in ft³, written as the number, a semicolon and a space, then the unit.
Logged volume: 108500; ft³
